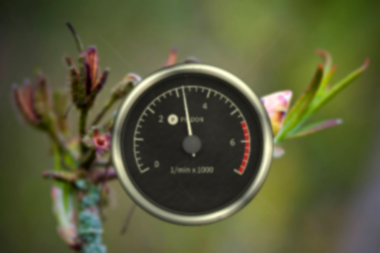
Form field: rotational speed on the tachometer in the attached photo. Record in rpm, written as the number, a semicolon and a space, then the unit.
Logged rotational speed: 3200; rpm
